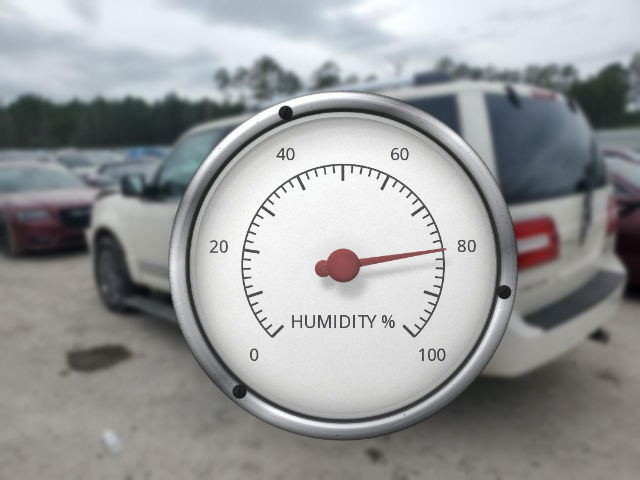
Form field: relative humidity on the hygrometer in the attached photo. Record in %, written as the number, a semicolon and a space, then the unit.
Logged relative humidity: 80; %
